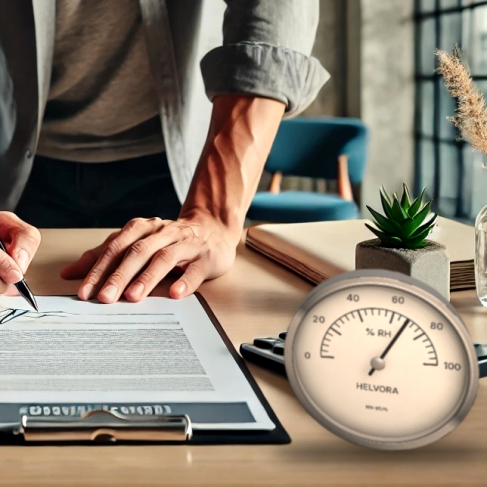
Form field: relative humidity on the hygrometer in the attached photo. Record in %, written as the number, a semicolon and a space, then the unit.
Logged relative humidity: 68; %
